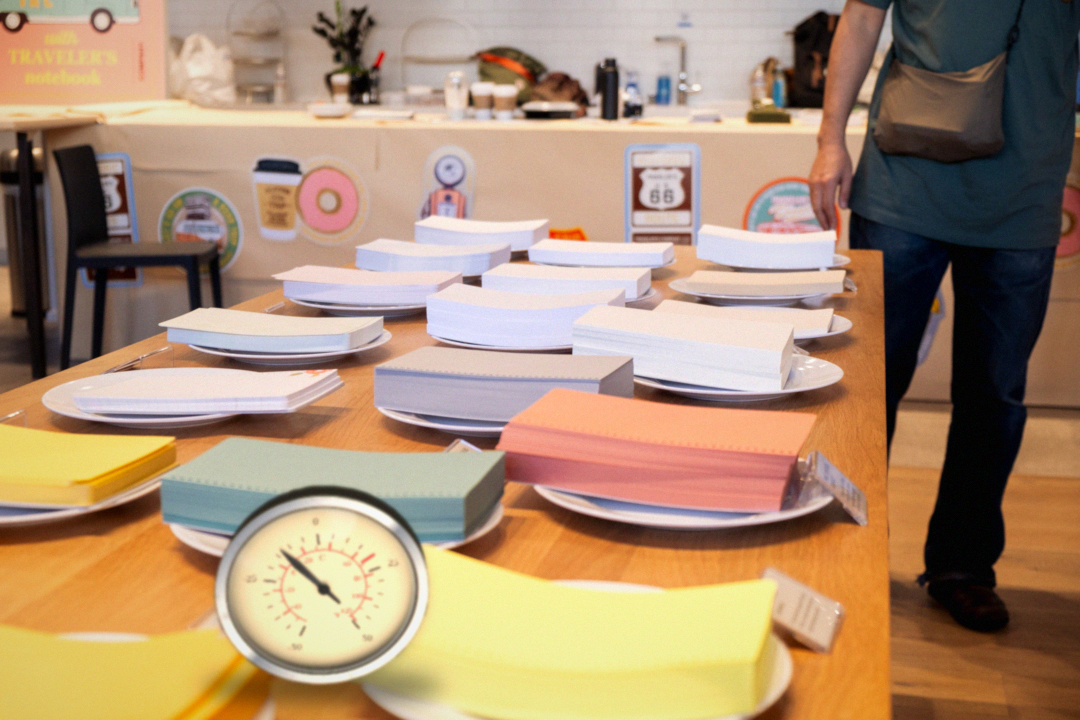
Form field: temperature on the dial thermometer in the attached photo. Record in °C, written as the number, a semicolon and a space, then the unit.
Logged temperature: -12.5; °C
